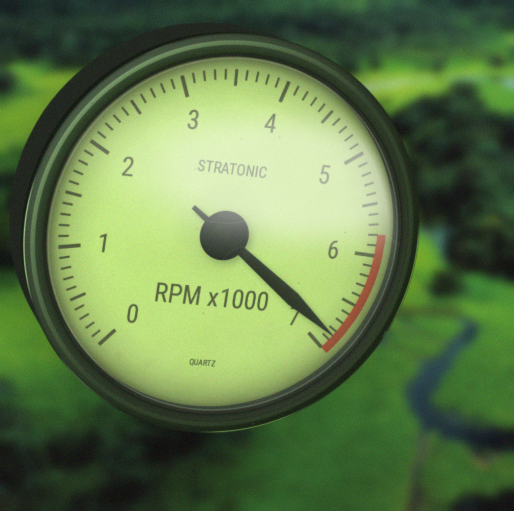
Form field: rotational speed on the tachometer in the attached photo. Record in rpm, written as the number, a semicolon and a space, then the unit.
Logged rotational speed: 6850; rpm
